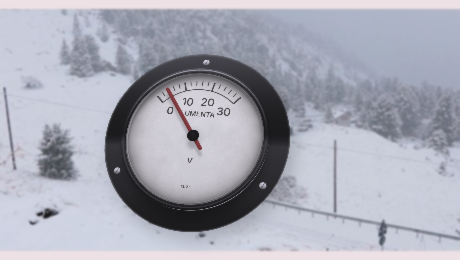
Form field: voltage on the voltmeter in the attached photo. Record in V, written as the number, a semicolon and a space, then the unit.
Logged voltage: 4; V
